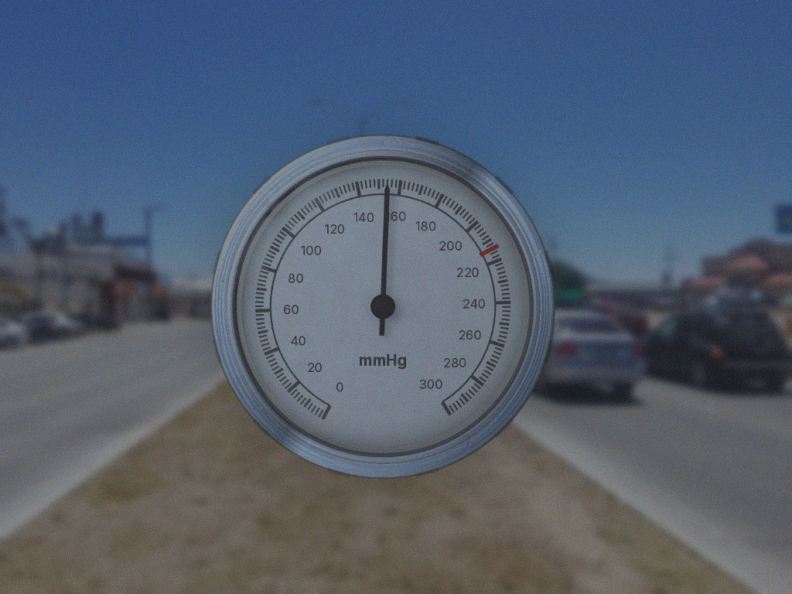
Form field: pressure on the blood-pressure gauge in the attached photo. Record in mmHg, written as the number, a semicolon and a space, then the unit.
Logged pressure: 154; mmHg
